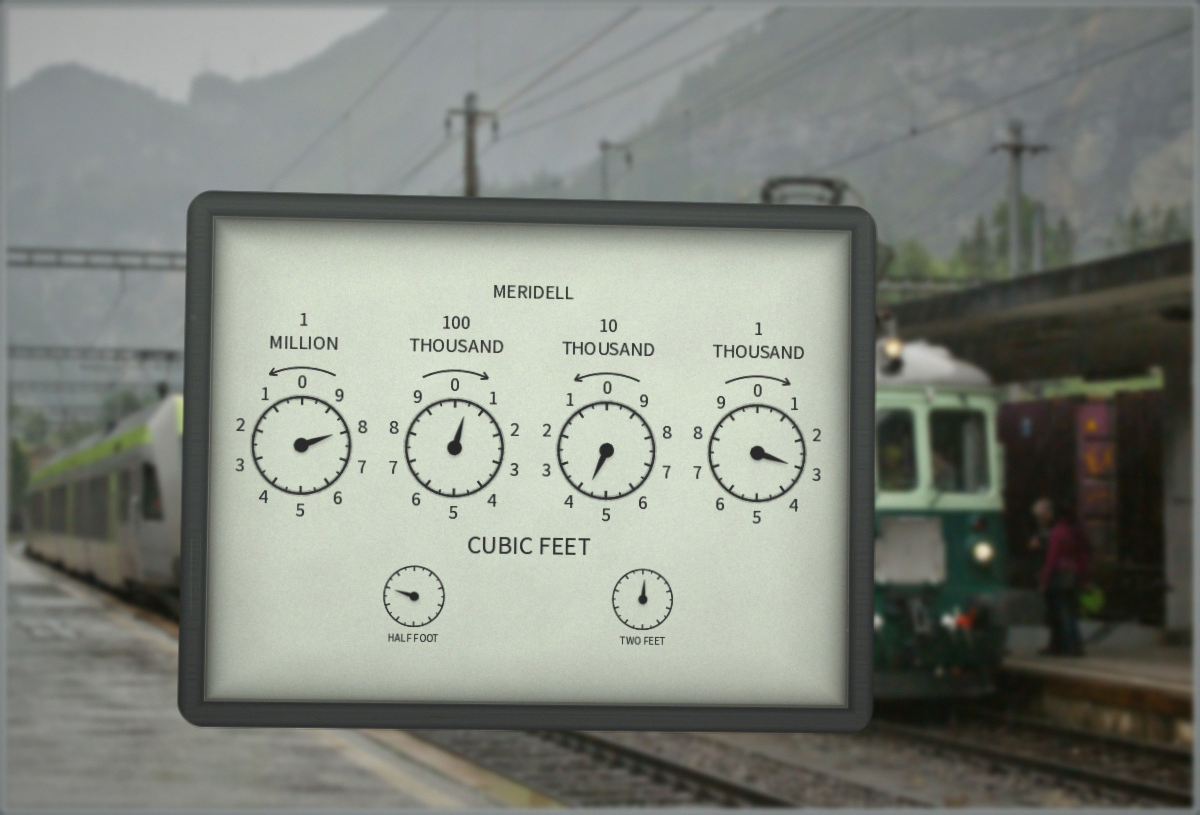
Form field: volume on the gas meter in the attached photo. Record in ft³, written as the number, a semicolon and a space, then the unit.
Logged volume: 804300; ft³
